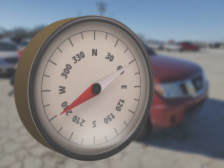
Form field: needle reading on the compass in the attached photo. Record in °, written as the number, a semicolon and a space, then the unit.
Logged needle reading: 240; °
